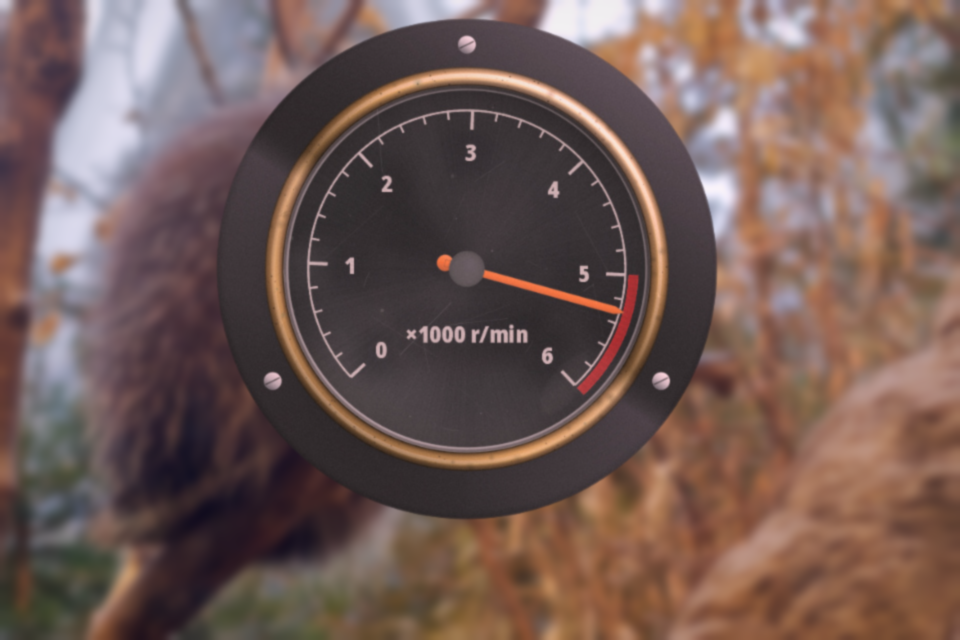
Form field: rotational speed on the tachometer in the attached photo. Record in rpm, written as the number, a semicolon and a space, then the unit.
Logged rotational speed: 5300; rpm
